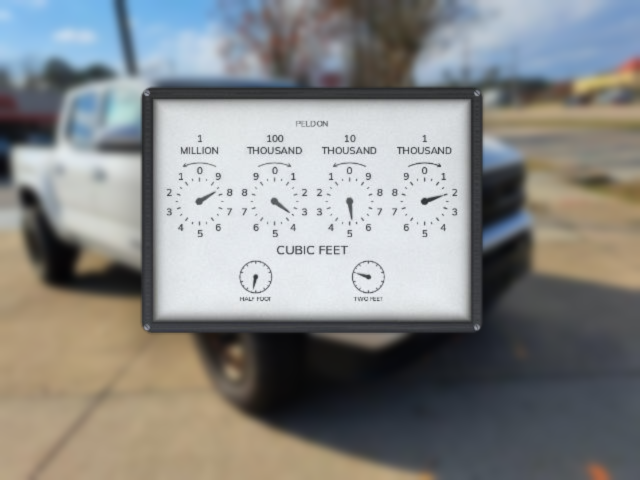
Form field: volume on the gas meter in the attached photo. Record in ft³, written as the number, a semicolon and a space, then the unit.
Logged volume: 835200; ft³
